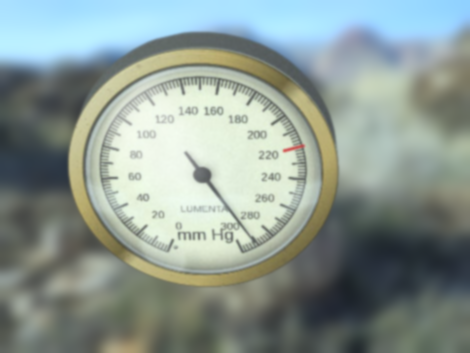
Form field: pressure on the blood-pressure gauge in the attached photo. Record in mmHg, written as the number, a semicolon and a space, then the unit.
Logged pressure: 290; mmHg
